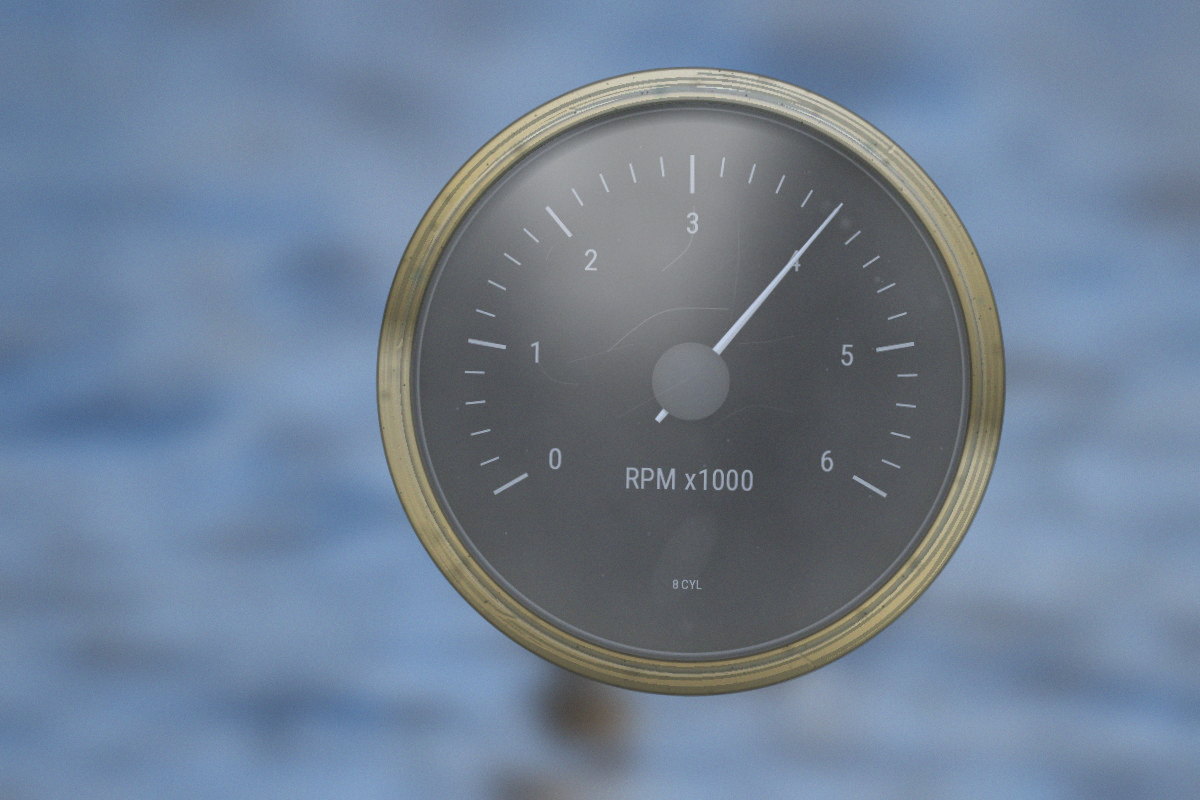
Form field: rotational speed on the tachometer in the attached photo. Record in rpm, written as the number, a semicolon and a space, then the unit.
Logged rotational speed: 4000; rpm
